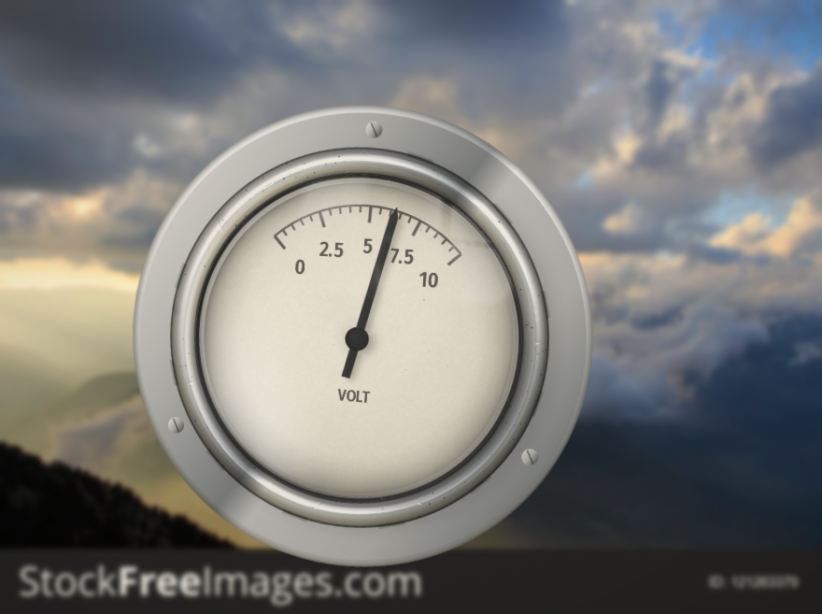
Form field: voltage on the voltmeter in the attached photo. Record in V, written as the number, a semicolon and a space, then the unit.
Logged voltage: 6.25; V
